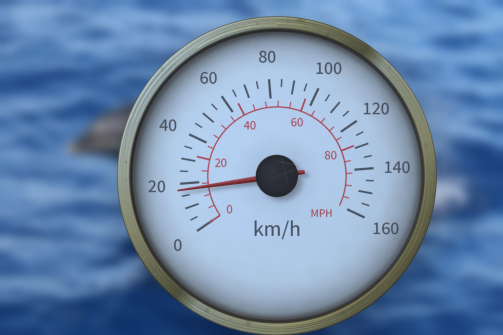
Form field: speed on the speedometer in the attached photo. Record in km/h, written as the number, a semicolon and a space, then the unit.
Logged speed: 17.5; km/h
